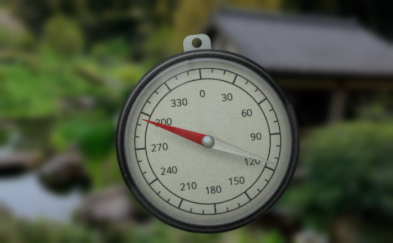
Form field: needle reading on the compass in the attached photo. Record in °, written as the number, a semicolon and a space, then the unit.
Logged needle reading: 295; °
